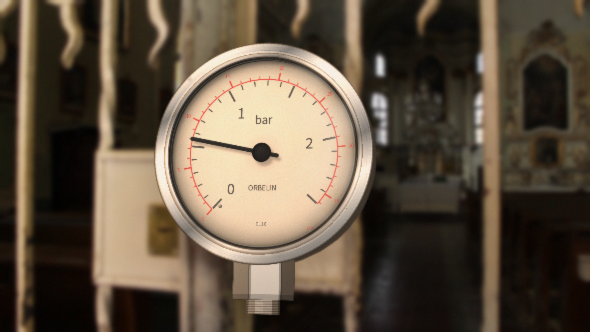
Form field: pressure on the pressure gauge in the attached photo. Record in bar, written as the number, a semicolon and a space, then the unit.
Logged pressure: 0.55; bar
